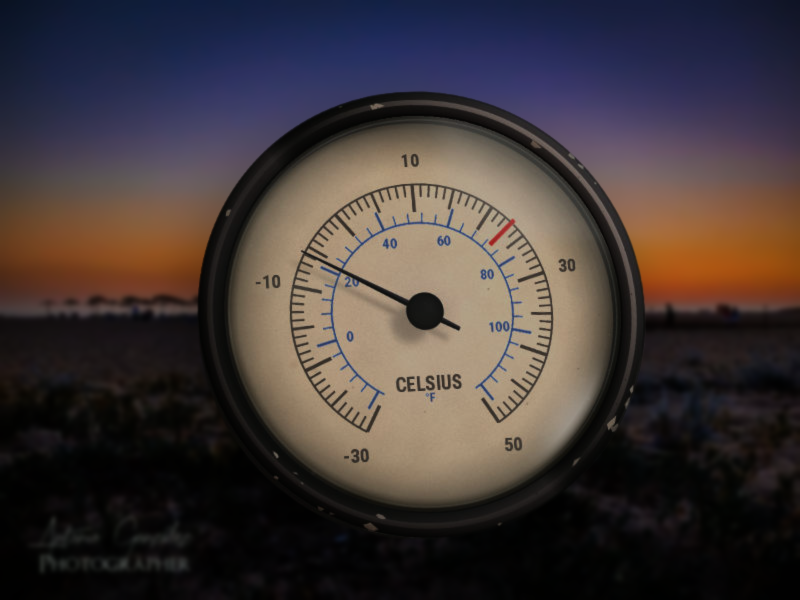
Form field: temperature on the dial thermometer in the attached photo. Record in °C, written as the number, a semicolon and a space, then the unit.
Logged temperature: -6; °C
